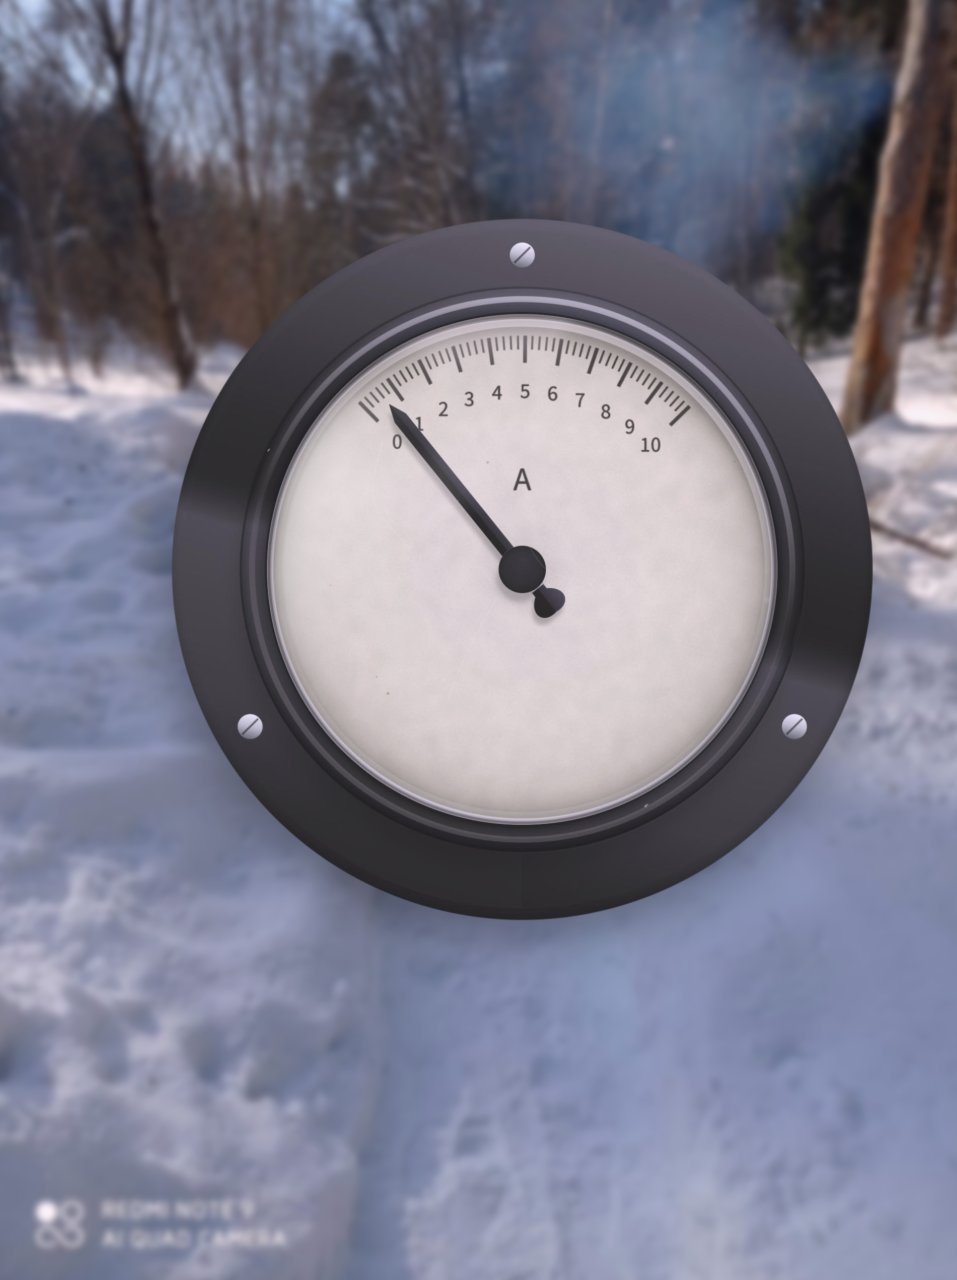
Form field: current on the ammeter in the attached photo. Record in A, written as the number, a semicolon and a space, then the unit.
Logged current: 0.6; A
